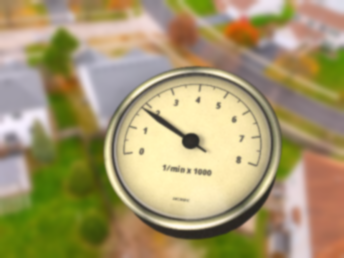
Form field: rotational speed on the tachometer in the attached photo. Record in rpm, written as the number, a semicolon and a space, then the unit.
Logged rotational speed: 1750; rpm
